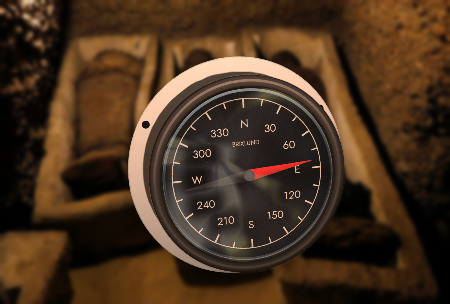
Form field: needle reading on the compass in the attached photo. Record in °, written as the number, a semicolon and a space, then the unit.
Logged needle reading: 82.5; °
